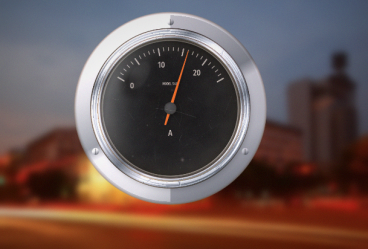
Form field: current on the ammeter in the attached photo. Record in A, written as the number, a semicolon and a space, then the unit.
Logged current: 16; A
